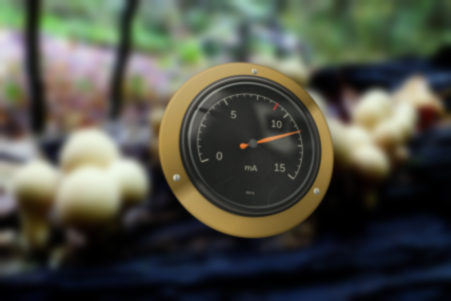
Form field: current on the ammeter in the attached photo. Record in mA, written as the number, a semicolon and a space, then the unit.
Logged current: 11.5; mA
